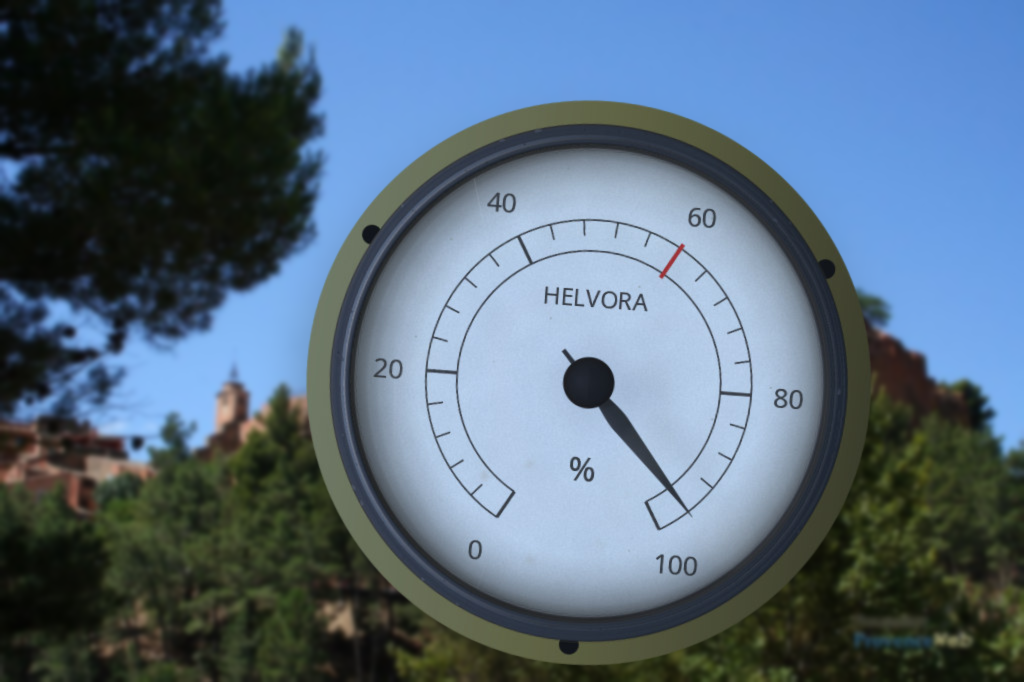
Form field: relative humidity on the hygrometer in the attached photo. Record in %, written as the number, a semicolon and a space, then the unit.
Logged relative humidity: 96; %
